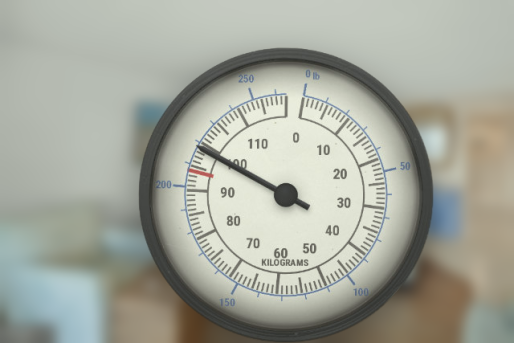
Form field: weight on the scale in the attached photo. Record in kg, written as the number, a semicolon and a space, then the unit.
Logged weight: 99; kg
